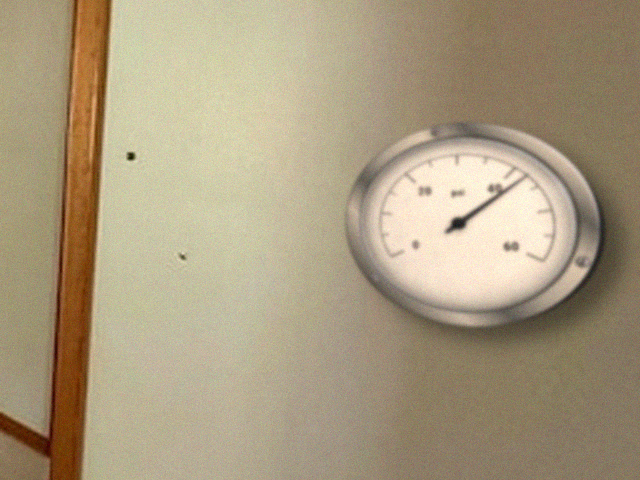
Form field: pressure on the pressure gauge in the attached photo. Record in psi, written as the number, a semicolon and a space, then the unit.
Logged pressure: 42.5; psi
